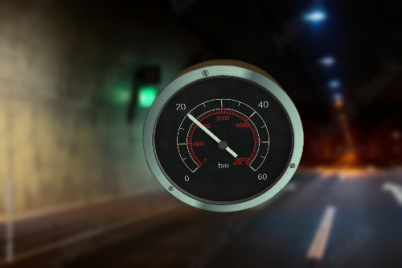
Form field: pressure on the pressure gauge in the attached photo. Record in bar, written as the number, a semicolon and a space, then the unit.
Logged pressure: 20; bar
